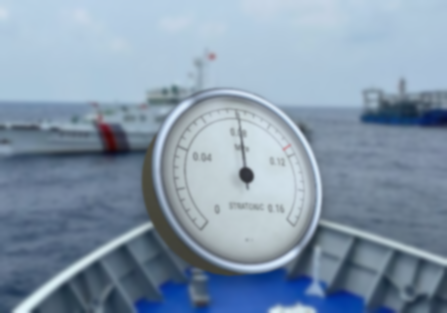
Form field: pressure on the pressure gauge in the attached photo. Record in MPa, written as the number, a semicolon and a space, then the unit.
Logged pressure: 0.08; MPa
